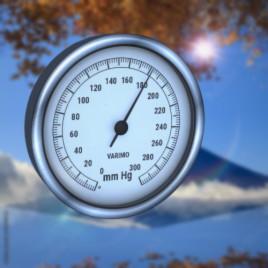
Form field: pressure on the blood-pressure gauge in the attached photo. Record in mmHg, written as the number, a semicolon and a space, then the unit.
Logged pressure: 180; mmHg
